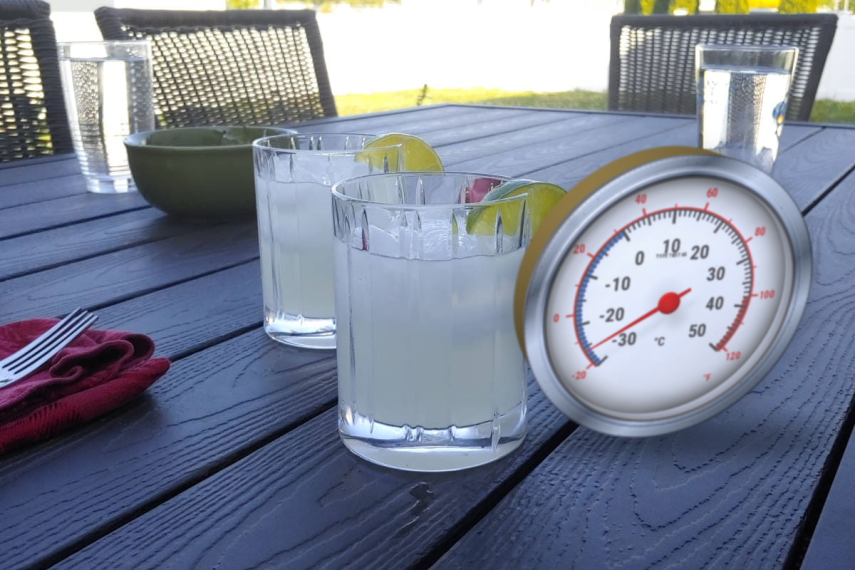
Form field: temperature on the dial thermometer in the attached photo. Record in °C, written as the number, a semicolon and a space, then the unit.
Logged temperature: -25; °C
